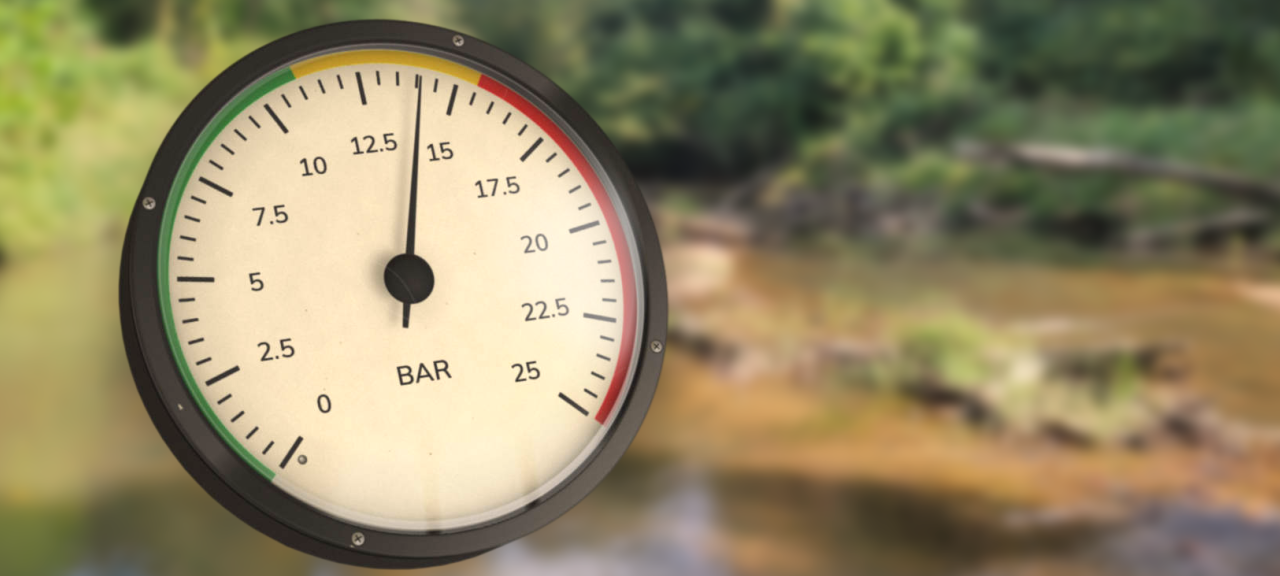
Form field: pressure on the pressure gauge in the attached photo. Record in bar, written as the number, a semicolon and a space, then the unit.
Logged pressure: 14; bar
